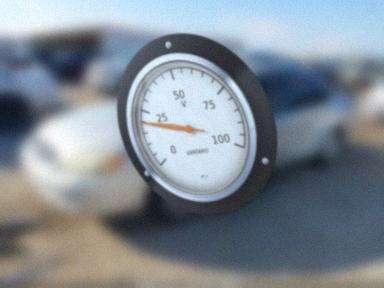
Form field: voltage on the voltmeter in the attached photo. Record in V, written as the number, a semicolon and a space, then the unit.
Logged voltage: 20; V
